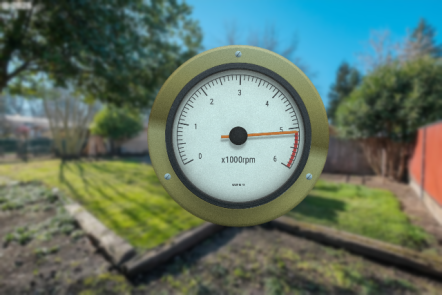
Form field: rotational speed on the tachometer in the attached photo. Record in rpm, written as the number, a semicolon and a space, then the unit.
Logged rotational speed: 5100; rpm
